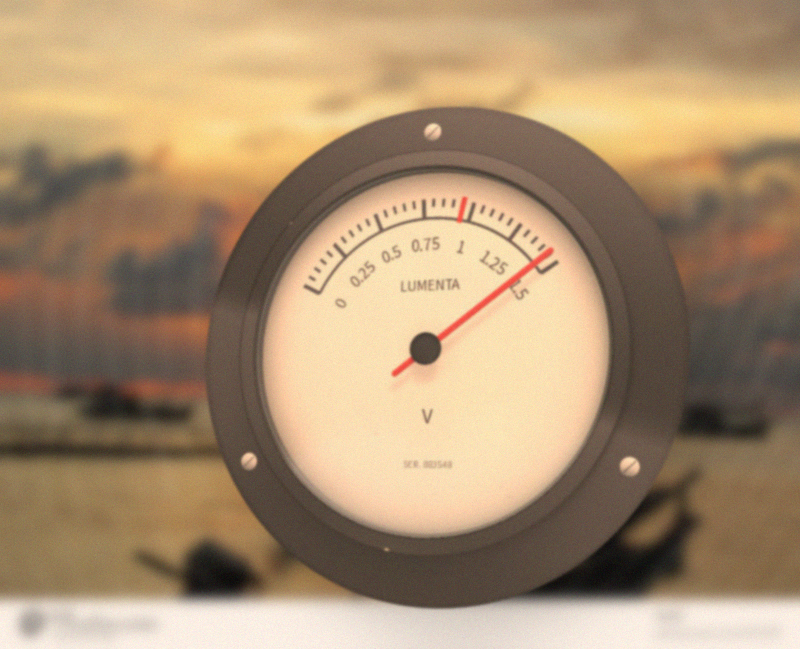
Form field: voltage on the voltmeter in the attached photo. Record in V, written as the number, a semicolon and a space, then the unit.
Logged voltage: 1.45; V
